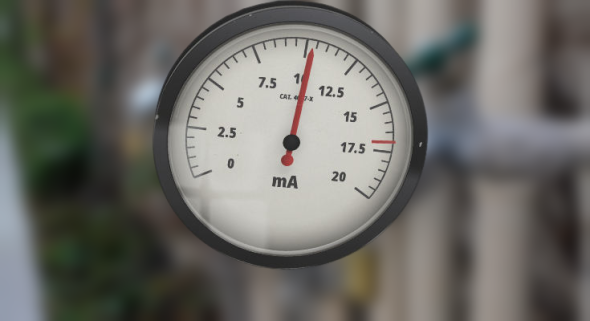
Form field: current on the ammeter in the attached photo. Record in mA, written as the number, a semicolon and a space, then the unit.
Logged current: 10.25; mA
